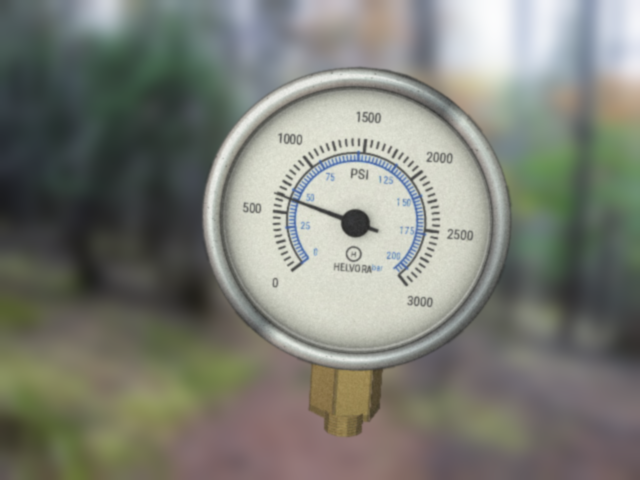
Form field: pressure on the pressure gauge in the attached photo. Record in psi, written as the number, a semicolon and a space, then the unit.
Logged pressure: 650; psi
